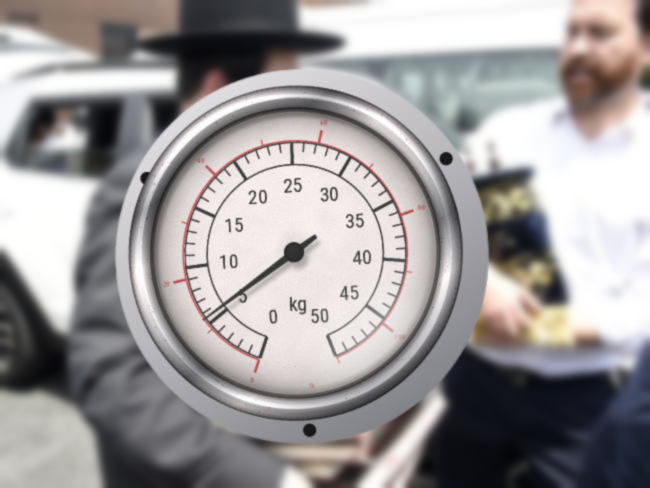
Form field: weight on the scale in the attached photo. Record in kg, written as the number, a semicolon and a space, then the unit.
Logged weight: 5.5; kg
